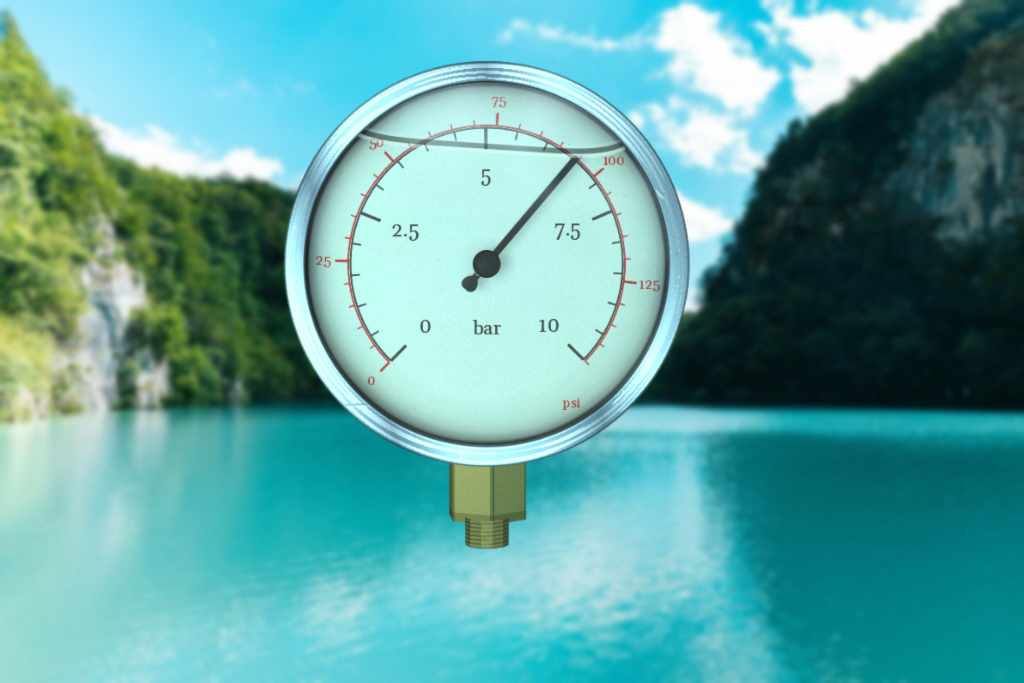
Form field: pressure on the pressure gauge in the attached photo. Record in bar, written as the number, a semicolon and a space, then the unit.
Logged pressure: 6.5; bar
